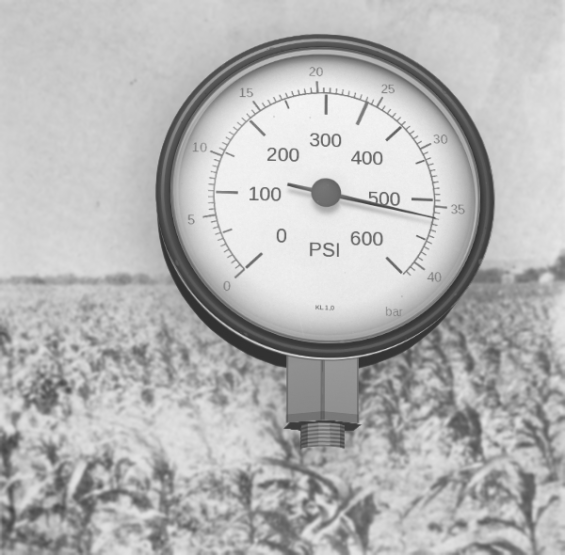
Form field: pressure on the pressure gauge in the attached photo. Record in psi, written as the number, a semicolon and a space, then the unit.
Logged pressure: 525; psi
